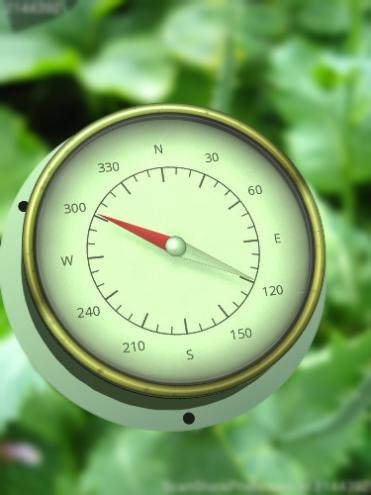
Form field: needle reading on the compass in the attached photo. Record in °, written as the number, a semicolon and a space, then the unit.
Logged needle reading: 300; °
